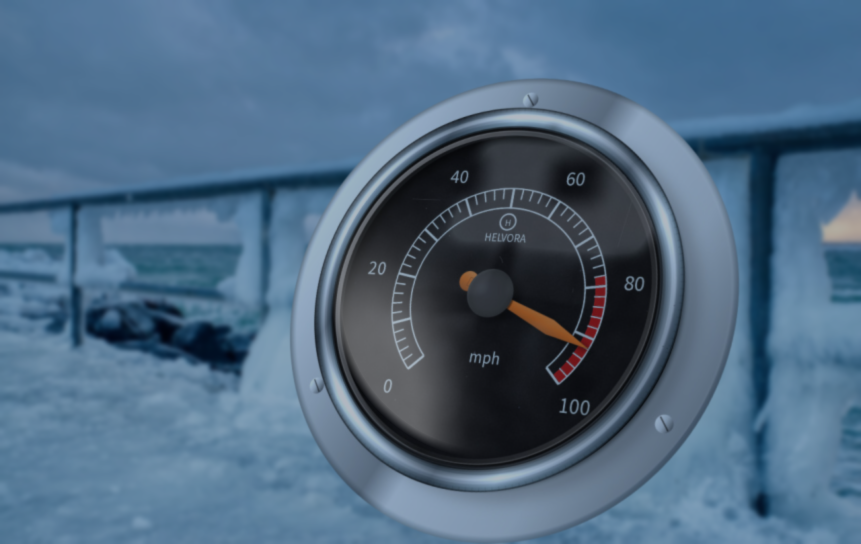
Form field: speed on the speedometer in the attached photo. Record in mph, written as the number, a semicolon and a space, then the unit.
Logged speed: 92; mph
